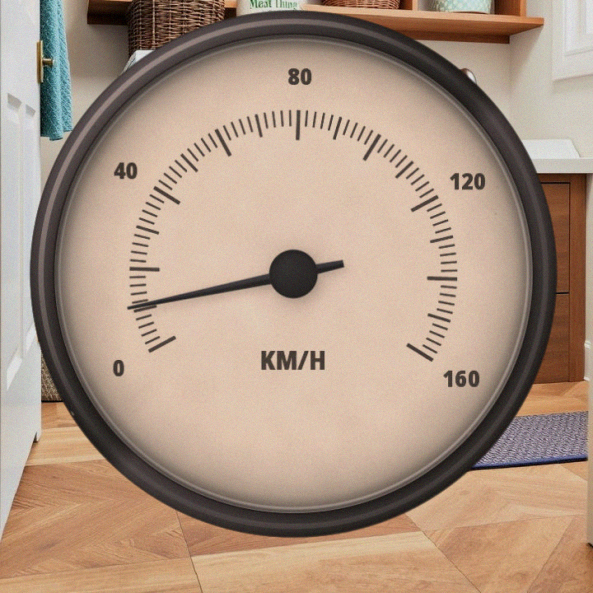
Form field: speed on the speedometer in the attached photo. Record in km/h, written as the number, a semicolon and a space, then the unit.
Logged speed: 11; km/h
